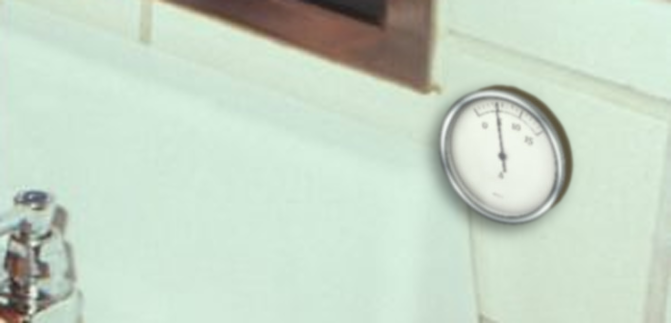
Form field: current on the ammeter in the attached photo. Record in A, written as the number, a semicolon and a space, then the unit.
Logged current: 5; A
